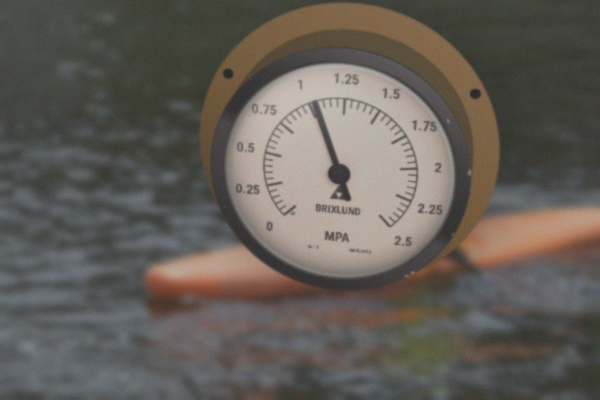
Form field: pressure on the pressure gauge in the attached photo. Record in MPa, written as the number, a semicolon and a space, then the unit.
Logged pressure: 1.05; MPa
